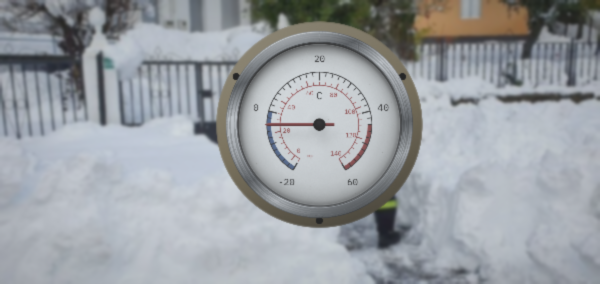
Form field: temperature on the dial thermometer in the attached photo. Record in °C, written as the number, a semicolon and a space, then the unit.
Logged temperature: -4; °C
